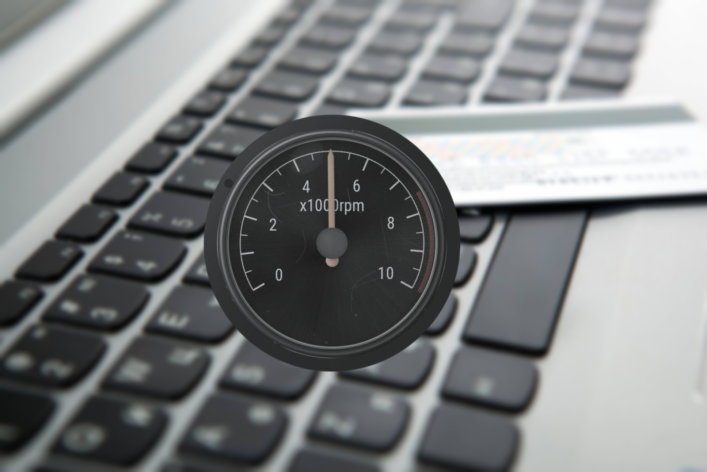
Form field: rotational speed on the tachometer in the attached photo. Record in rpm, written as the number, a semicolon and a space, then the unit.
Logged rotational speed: 5000; rpm
